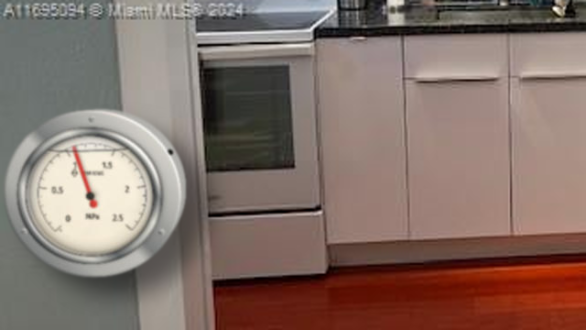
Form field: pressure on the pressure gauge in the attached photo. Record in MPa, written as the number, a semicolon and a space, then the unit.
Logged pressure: 1.1; MPa
